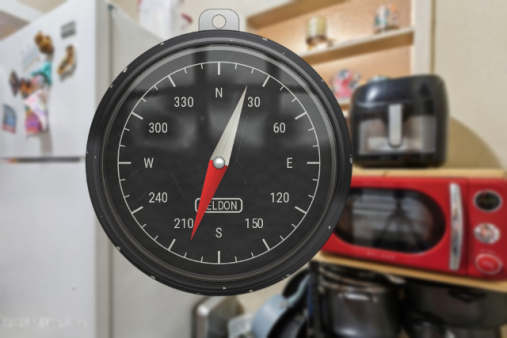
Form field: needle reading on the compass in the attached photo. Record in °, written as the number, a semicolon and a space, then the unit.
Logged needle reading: 200; °
